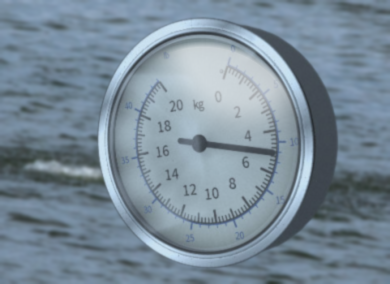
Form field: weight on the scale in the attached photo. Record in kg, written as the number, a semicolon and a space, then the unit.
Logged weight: 5; kg
